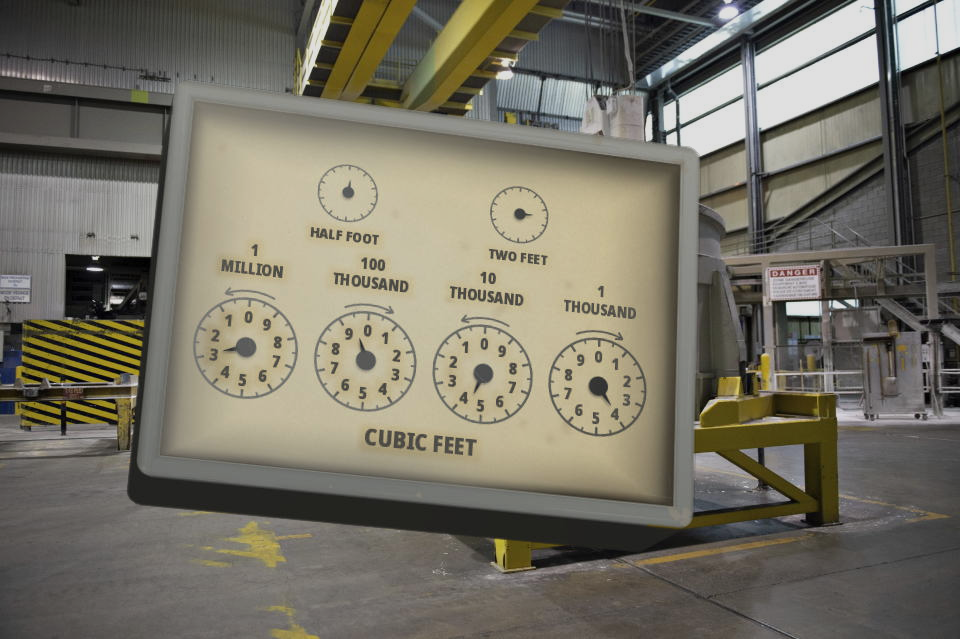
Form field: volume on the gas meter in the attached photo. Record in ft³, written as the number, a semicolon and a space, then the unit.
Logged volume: 294400; ft³
